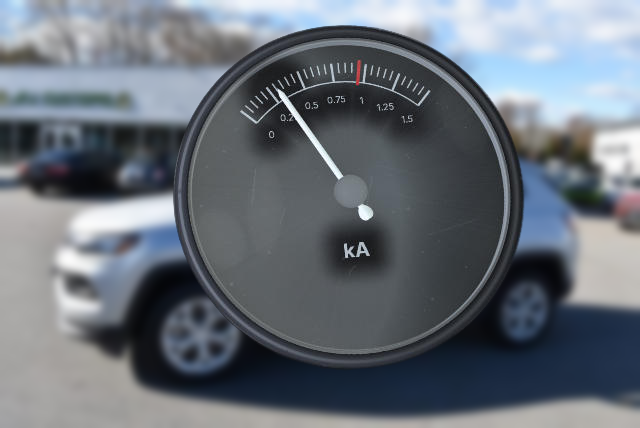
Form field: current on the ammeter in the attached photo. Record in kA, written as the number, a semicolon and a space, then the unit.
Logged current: 0.3; kA
